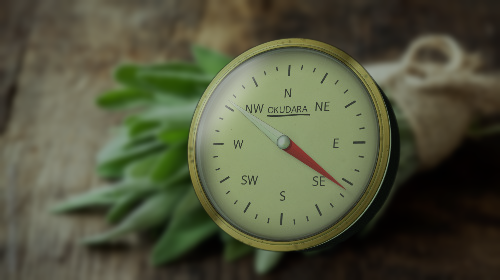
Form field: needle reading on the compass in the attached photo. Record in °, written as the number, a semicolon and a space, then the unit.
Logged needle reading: 125; °
